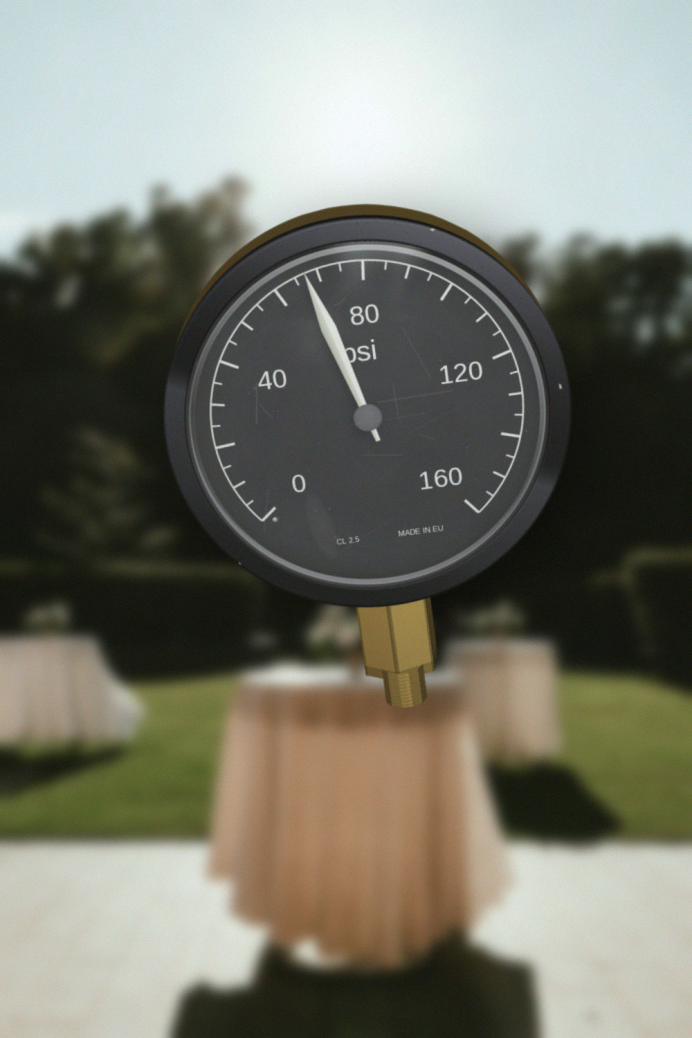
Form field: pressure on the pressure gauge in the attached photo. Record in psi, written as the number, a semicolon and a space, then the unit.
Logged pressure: 67.5; psi
